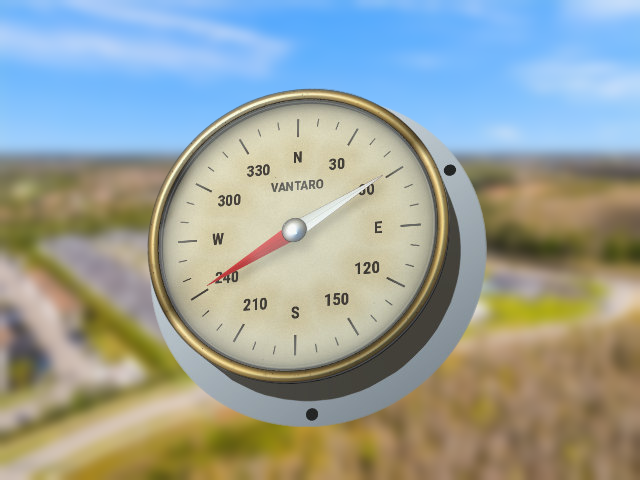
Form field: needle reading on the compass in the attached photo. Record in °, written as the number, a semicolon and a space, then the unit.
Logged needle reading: 240; °
